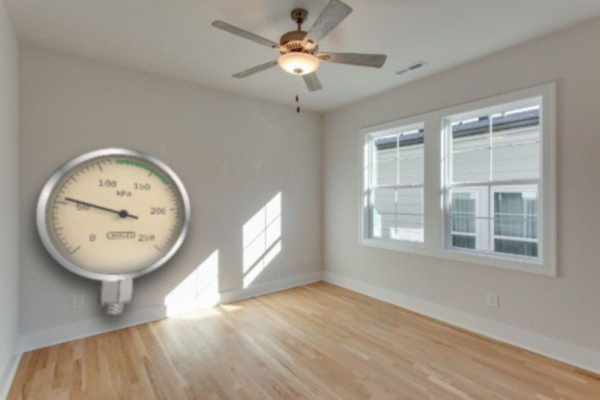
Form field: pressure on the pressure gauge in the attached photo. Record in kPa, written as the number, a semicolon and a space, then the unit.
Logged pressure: 55; kPa
